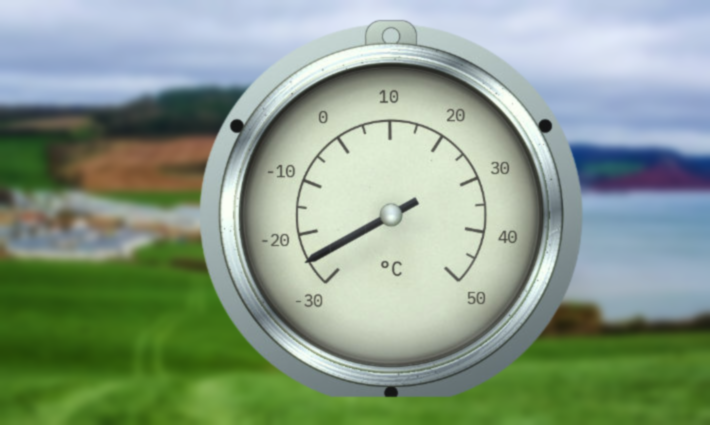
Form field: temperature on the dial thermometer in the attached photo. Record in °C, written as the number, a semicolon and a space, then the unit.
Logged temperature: -25; °C
